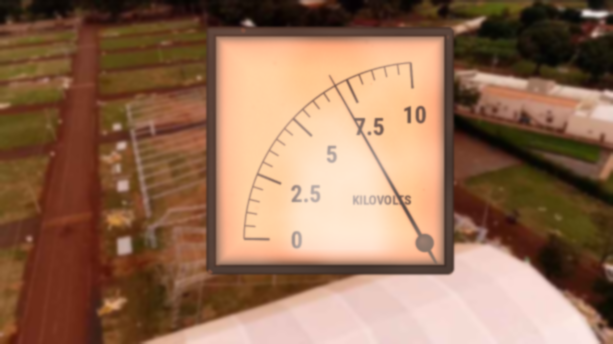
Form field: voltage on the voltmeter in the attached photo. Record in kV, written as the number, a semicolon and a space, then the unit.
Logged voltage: 7; kV
